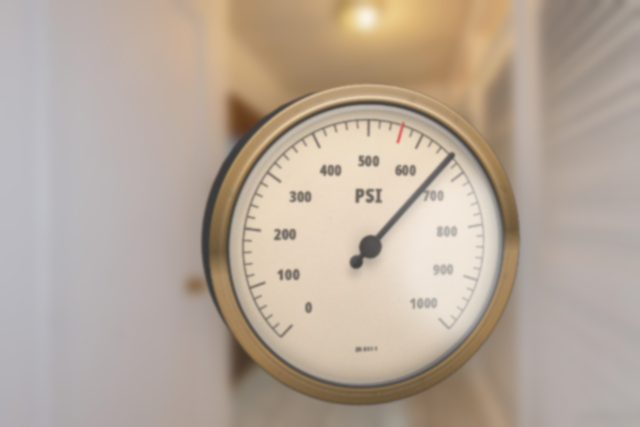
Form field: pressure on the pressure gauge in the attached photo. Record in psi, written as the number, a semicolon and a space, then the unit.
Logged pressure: 660; psi
